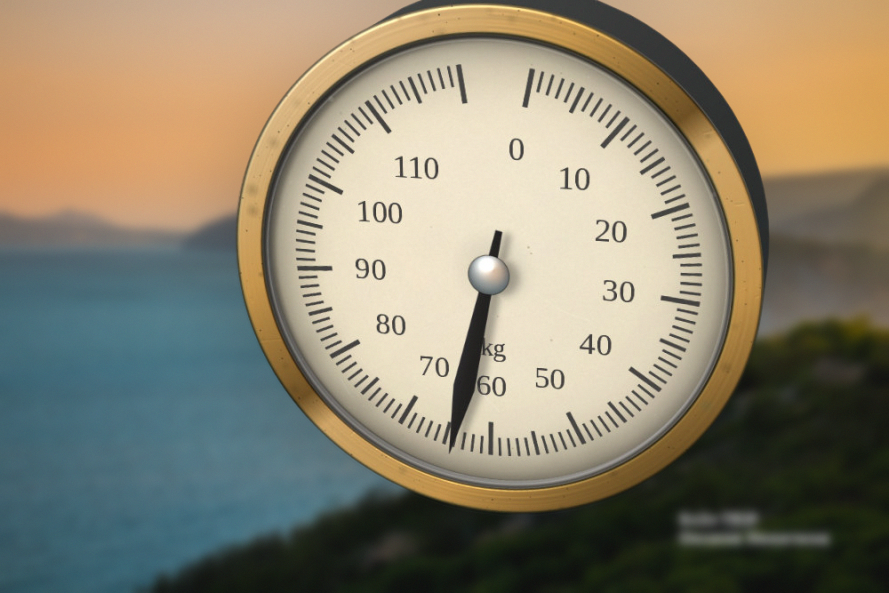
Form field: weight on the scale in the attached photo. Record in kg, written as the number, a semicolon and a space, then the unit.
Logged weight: 64; kg
